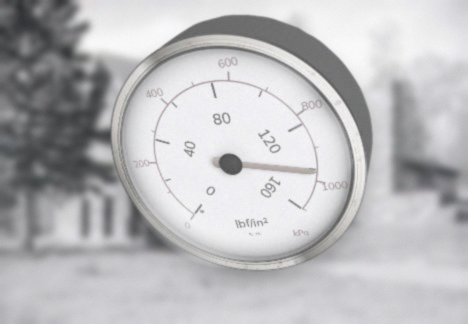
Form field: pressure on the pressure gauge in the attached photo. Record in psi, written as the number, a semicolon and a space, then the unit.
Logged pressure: 140; psi
